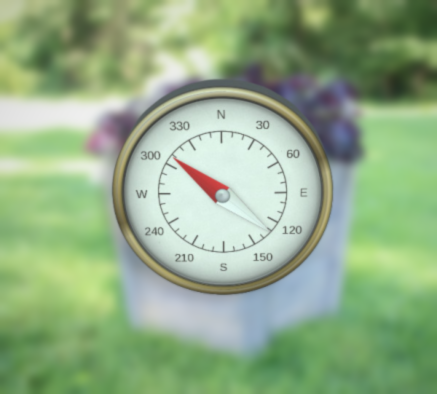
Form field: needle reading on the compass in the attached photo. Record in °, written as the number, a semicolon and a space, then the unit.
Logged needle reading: 310; °
